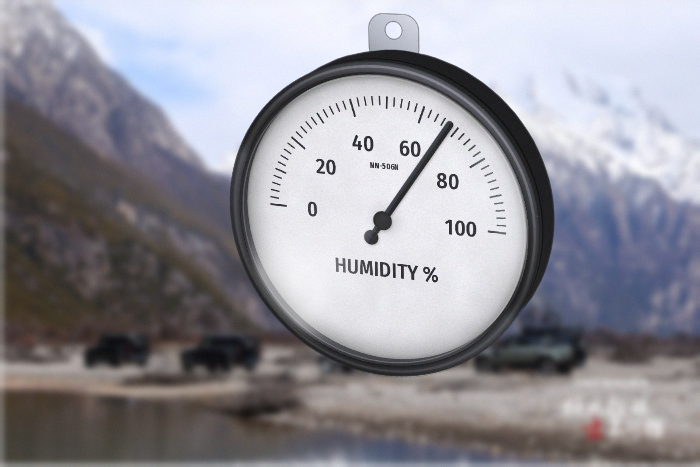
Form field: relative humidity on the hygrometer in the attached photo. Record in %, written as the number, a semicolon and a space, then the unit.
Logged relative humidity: 68; %
